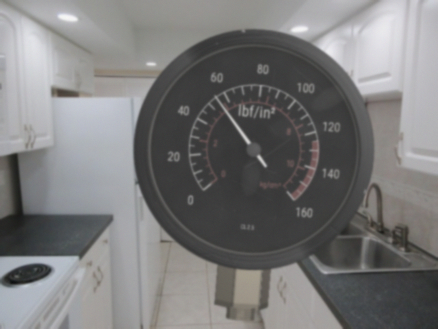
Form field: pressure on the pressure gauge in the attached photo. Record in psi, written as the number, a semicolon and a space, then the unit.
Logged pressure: 55; psi
